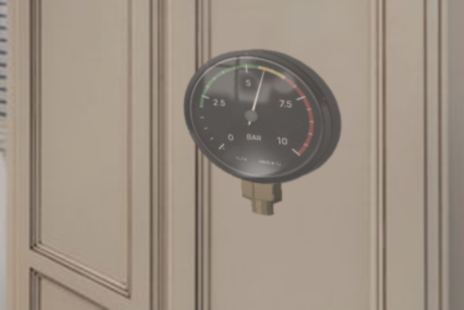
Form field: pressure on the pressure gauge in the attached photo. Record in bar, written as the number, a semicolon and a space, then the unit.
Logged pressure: 5.75; bar
